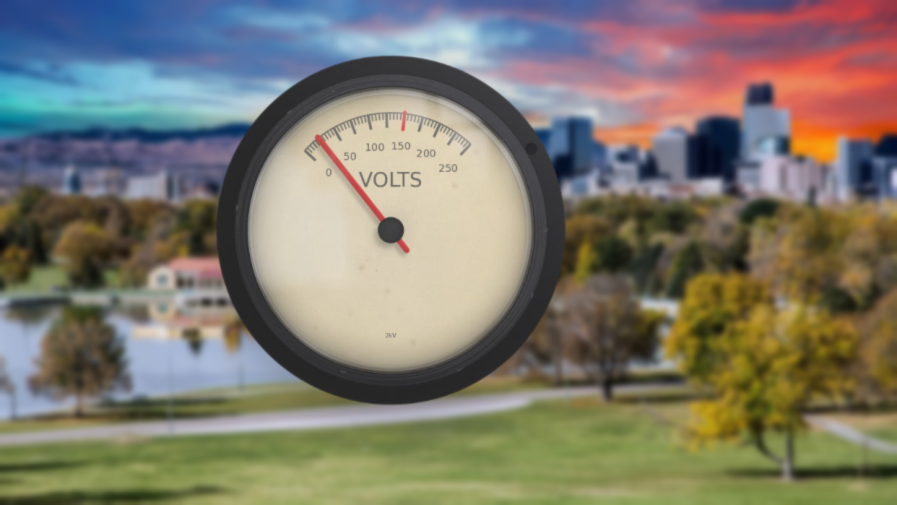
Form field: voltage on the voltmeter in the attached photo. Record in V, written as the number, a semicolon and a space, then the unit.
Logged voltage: 25; V
